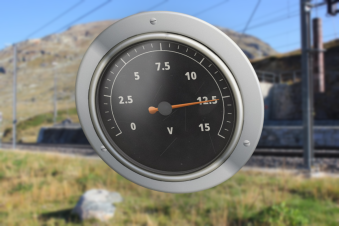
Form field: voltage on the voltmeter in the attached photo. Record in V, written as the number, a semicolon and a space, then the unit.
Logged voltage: 12.5; V
